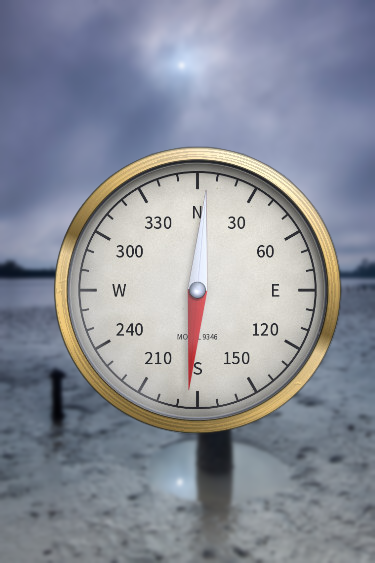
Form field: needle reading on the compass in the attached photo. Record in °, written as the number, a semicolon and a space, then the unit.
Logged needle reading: 185; °
